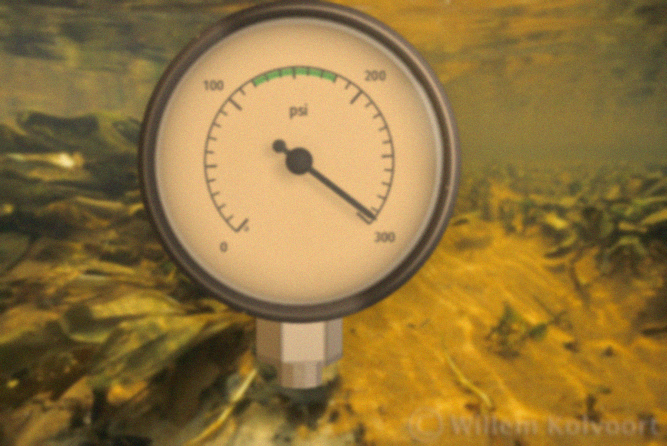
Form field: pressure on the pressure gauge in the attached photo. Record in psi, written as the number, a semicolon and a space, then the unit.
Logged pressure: 295; psi
